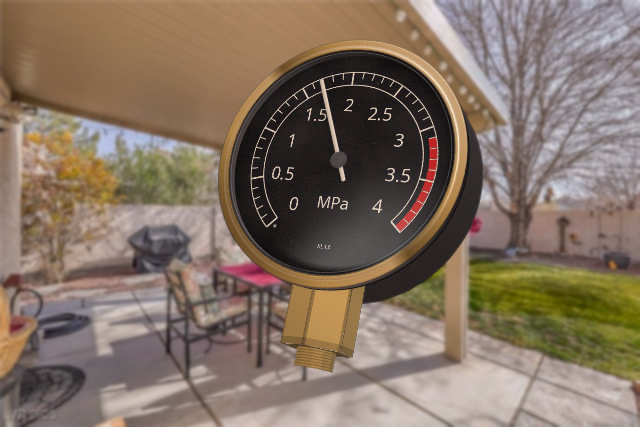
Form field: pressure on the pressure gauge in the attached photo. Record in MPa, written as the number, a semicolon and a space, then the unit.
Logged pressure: 1.7; MPa
